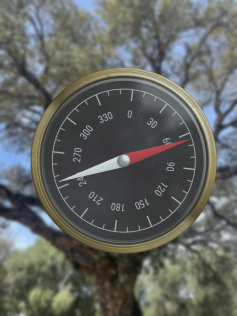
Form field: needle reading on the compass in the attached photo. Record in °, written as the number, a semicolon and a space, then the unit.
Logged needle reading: 65; °
